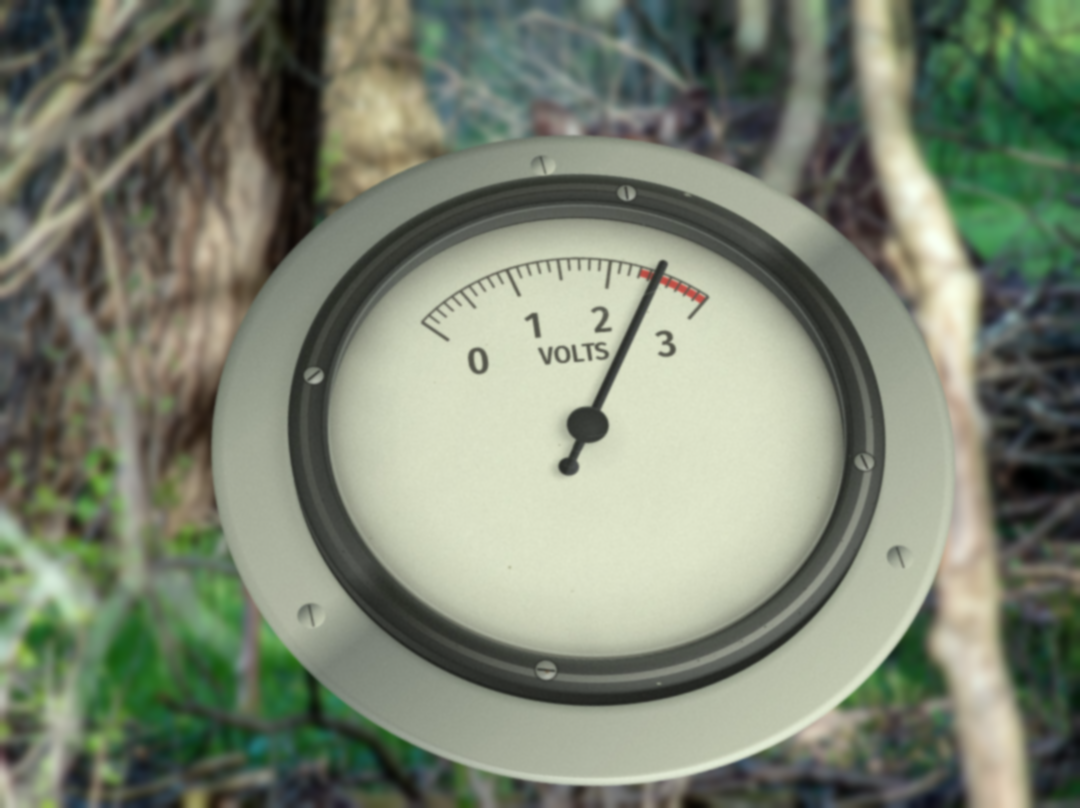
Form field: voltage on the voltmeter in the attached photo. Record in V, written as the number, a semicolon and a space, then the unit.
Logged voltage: 2.5; V
